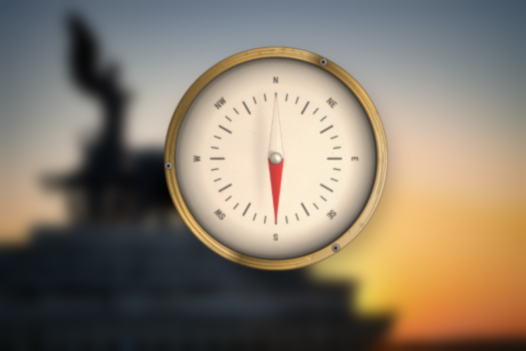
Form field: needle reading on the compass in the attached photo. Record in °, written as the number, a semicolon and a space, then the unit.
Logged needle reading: 180; °
